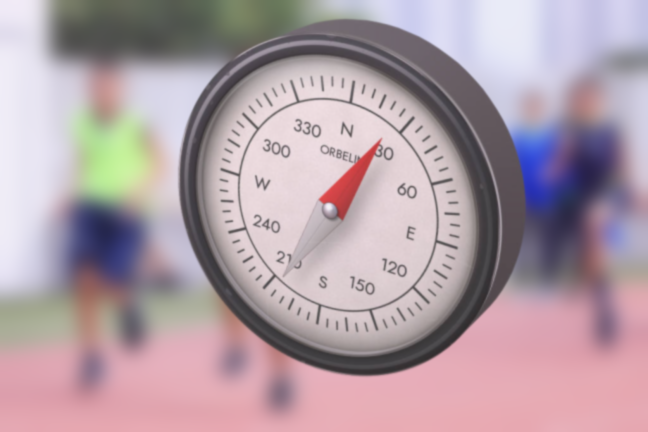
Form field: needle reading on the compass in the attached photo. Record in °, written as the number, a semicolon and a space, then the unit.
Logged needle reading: 25; °
